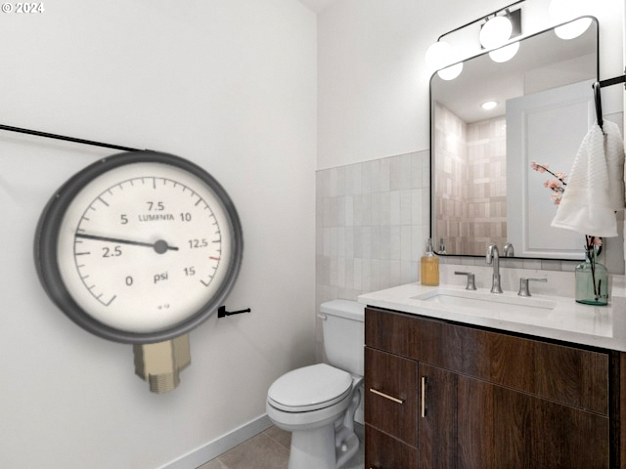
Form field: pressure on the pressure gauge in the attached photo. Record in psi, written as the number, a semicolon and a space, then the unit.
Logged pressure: 3.25; psi
